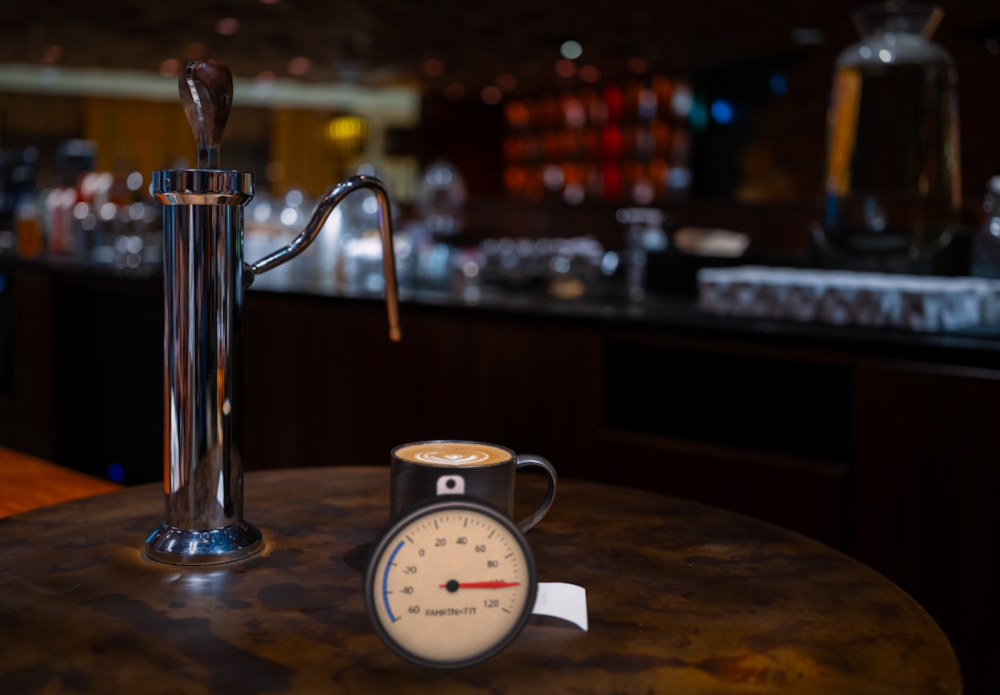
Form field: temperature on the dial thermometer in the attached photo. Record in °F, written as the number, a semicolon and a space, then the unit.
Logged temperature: 100; °F
